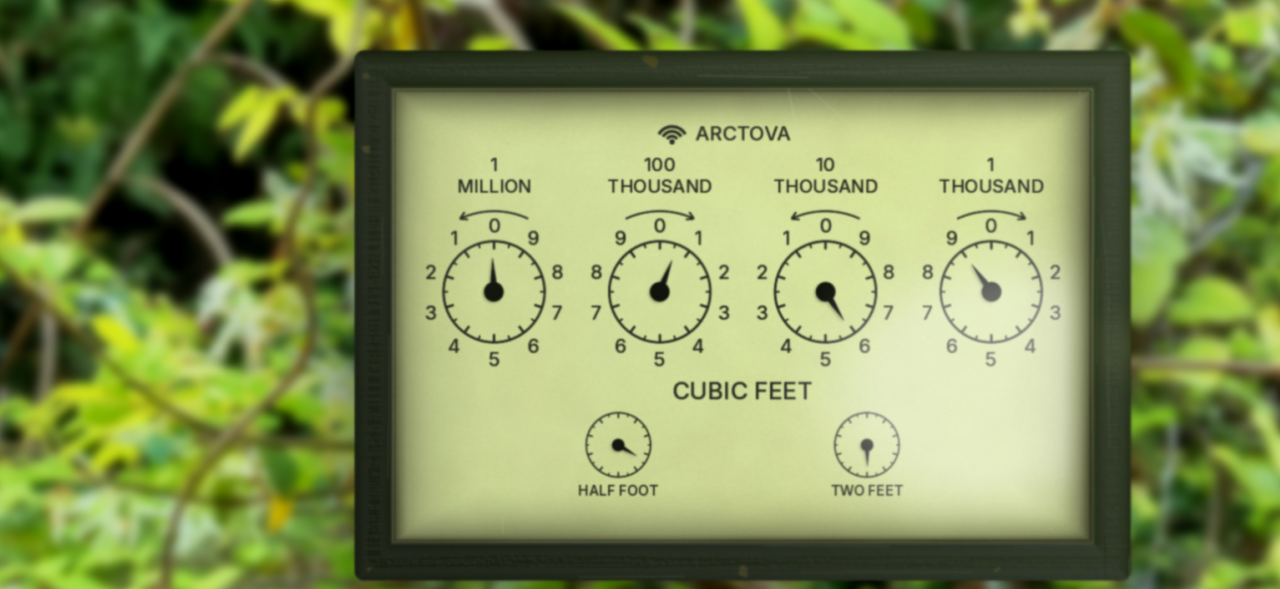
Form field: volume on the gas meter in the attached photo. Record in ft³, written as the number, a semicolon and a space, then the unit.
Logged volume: 5900; ft³
